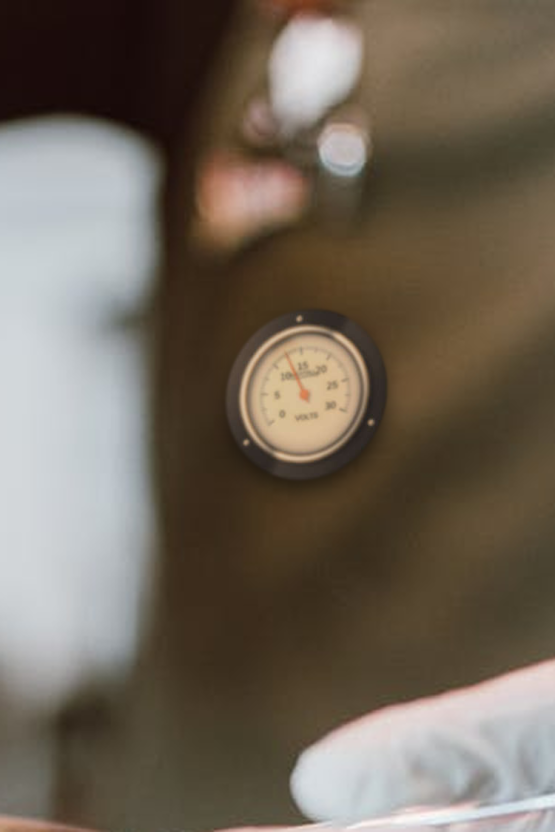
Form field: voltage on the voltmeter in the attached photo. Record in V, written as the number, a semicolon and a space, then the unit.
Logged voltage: 12.5; V
